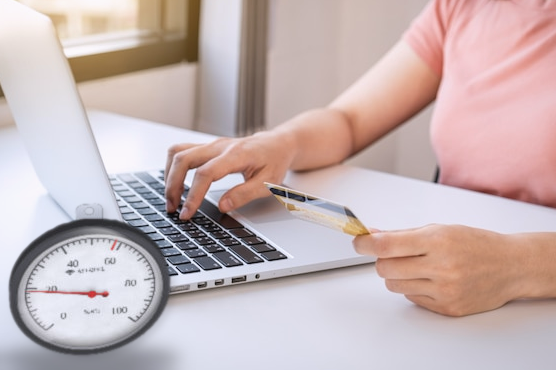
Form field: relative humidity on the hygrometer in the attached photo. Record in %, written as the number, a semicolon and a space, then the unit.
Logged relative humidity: 20; %
